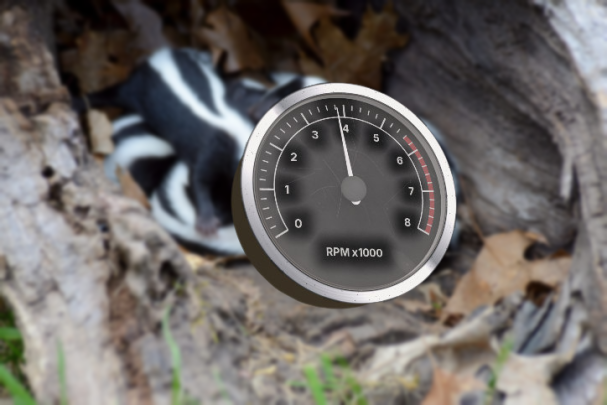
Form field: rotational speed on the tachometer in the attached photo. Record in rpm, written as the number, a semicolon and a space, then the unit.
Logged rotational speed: 3800; rpm
